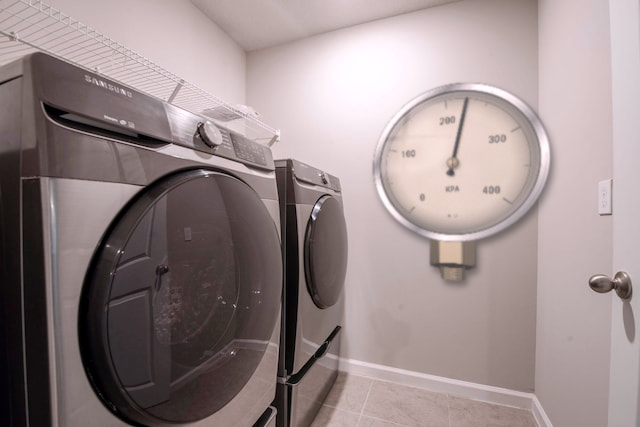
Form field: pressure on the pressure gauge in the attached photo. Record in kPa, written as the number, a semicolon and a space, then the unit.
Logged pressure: 225; kPa
